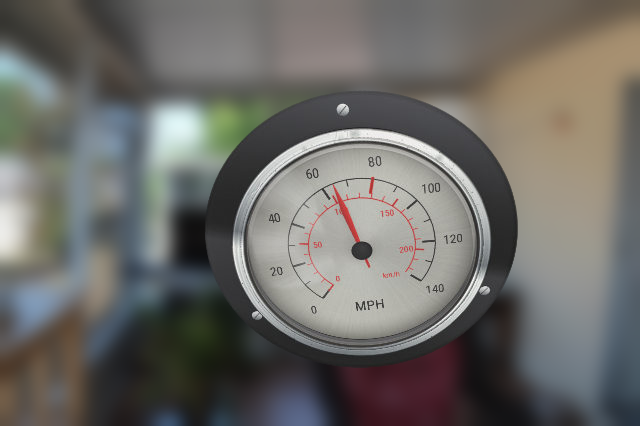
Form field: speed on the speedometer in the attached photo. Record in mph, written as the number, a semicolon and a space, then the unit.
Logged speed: 65; mph
